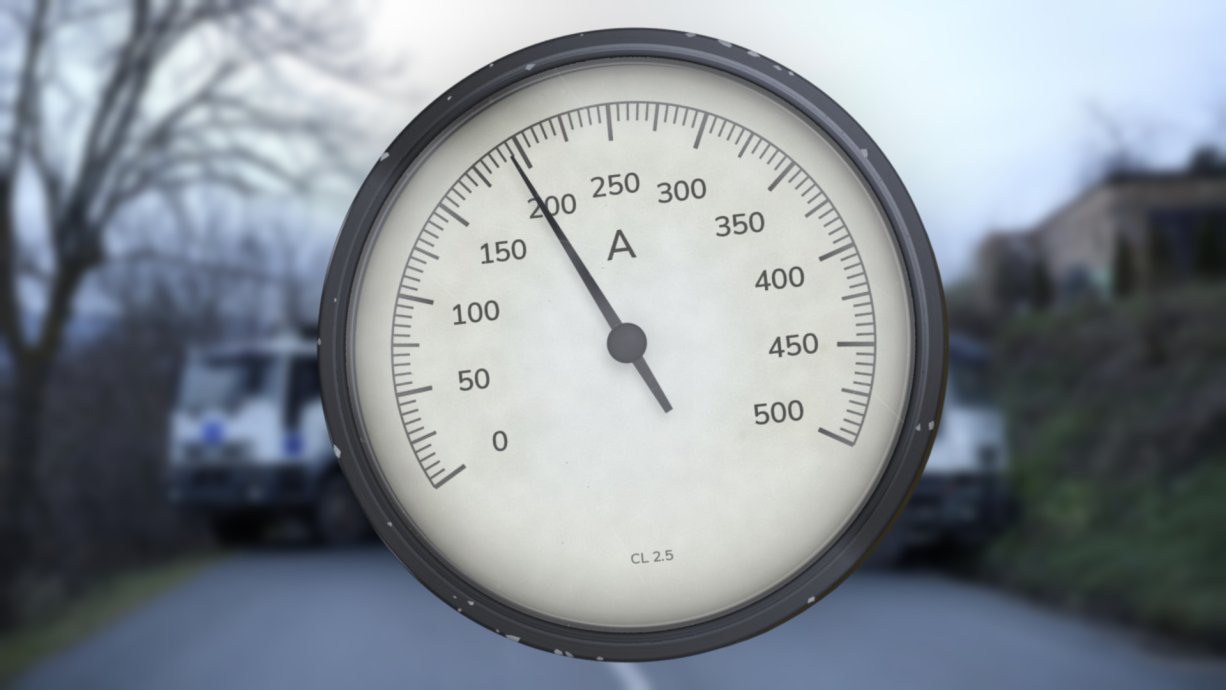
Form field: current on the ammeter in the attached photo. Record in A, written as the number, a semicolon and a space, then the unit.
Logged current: 195; A
